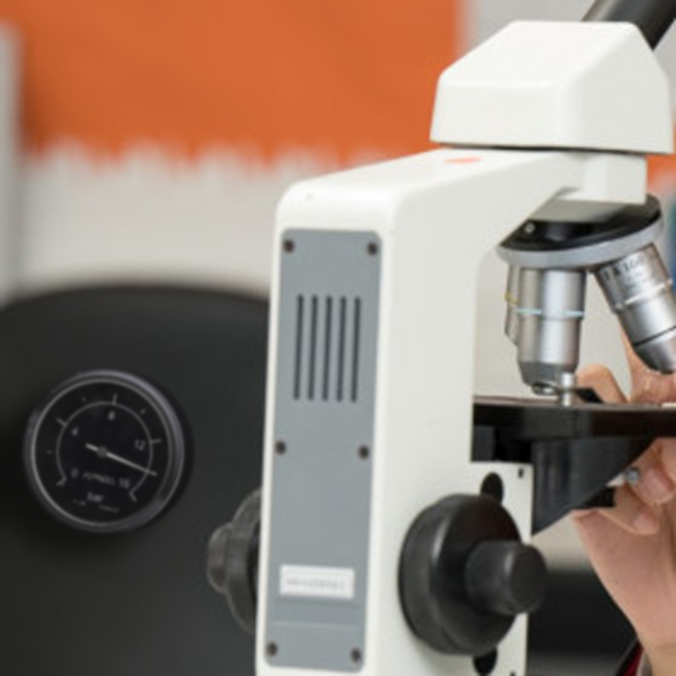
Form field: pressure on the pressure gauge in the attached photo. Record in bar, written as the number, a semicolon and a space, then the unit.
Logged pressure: 14; bar
